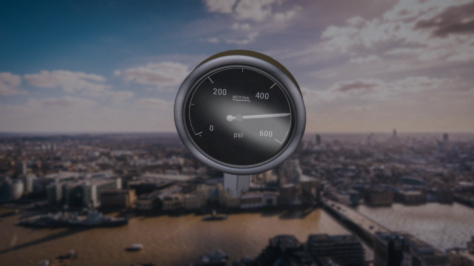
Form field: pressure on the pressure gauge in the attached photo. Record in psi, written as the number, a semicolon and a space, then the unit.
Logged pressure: 500; psi
